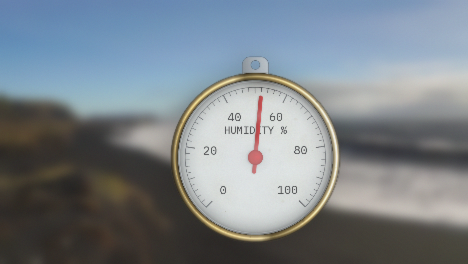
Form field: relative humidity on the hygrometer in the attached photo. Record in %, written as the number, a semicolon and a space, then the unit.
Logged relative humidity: 52; %
